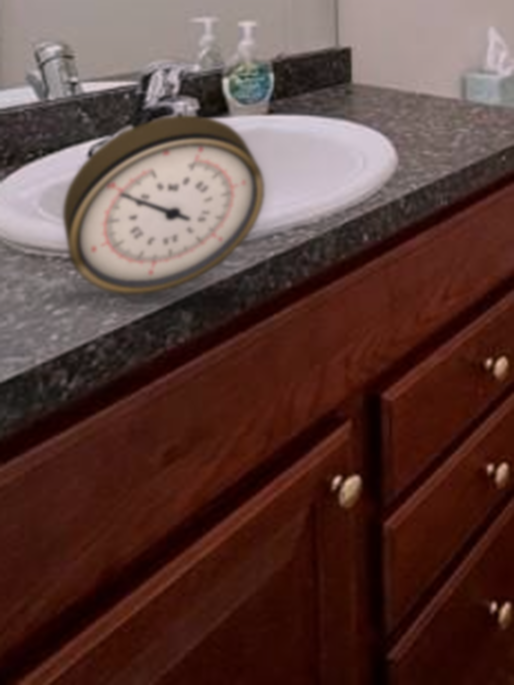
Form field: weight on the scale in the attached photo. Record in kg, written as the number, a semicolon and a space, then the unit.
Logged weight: 4.5; kg
